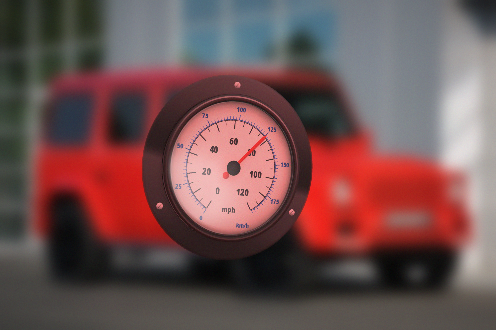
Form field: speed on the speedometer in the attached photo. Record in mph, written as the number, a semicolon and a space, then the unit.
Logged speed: 77.5; mph
